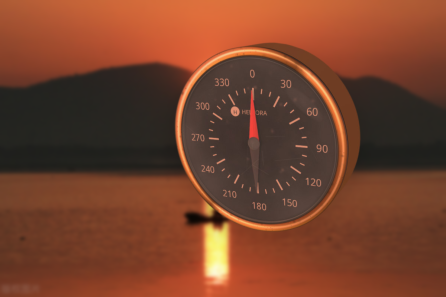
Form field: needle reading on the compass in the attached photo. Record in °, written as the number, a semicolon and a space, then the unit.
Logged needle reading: 0; °
